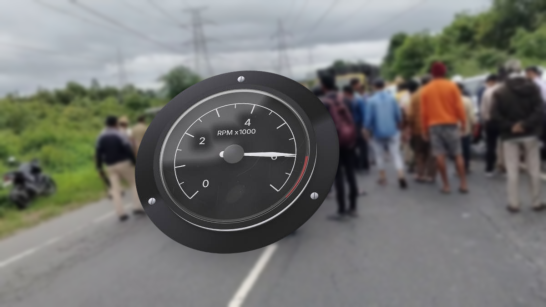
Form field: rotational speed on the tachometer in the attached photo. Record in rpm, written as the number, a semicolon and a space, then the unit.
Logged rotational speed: 6000; rpm
